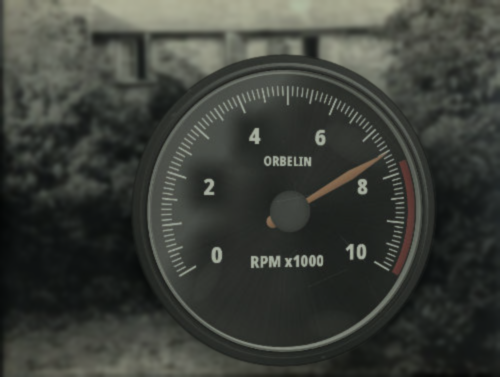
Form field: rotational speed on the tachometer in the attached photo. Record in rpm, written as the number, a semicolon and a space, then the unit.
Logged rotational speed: 7500; rpm
